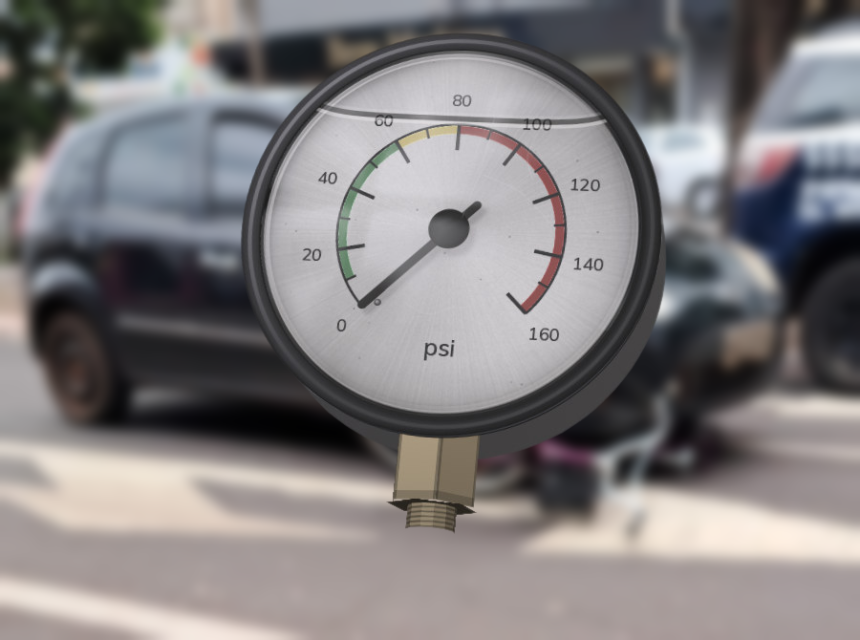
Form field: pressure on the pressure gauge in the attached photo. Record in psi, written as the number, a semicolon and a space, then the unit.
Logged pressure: 0; psi
